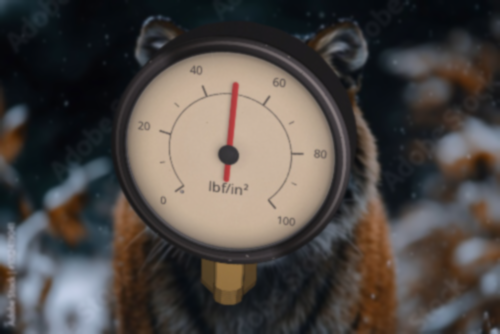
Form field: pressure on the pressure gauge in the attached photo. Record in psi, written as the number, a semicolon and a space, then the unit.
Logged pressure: 50; psi
